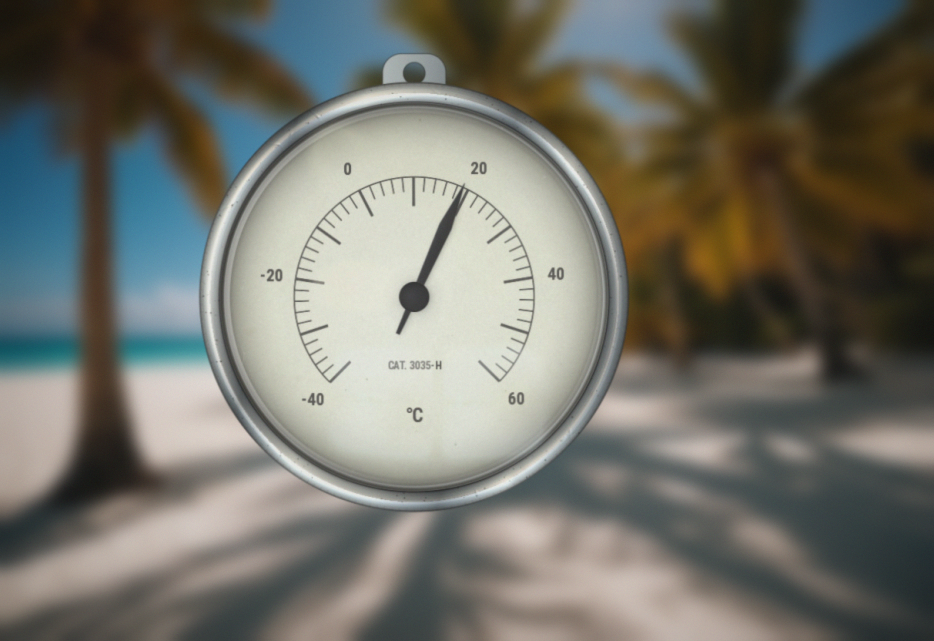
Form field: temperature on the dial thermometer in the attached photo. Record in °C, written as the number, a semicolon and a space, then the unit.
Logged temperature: 19; °C
